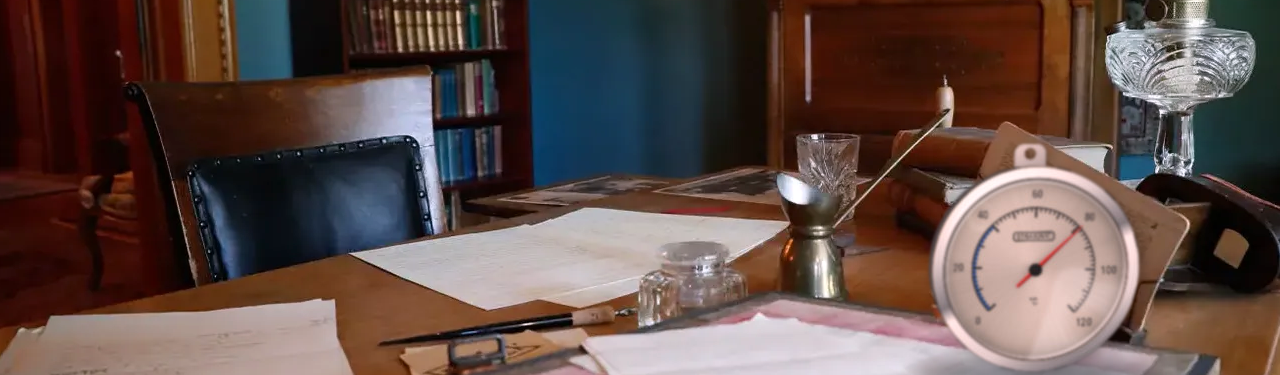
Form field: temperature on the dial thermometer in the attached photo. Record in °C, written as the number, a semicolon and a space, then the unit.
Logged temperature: 80; °C
